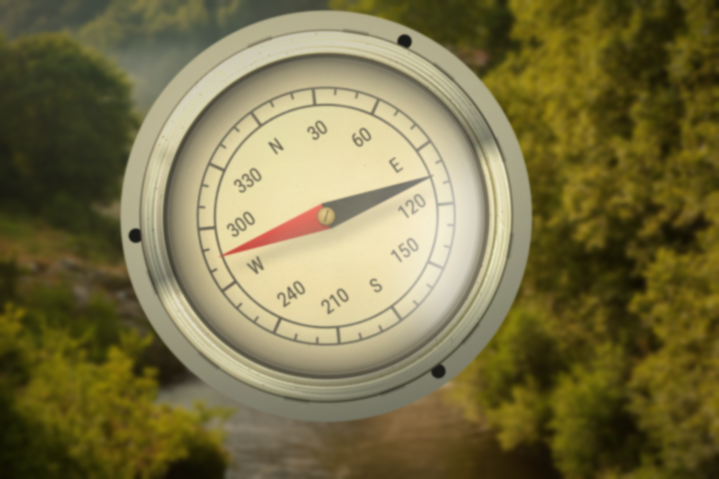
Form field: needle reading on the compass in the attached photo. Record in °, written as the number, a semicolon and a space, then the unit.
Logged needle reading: 285; °
